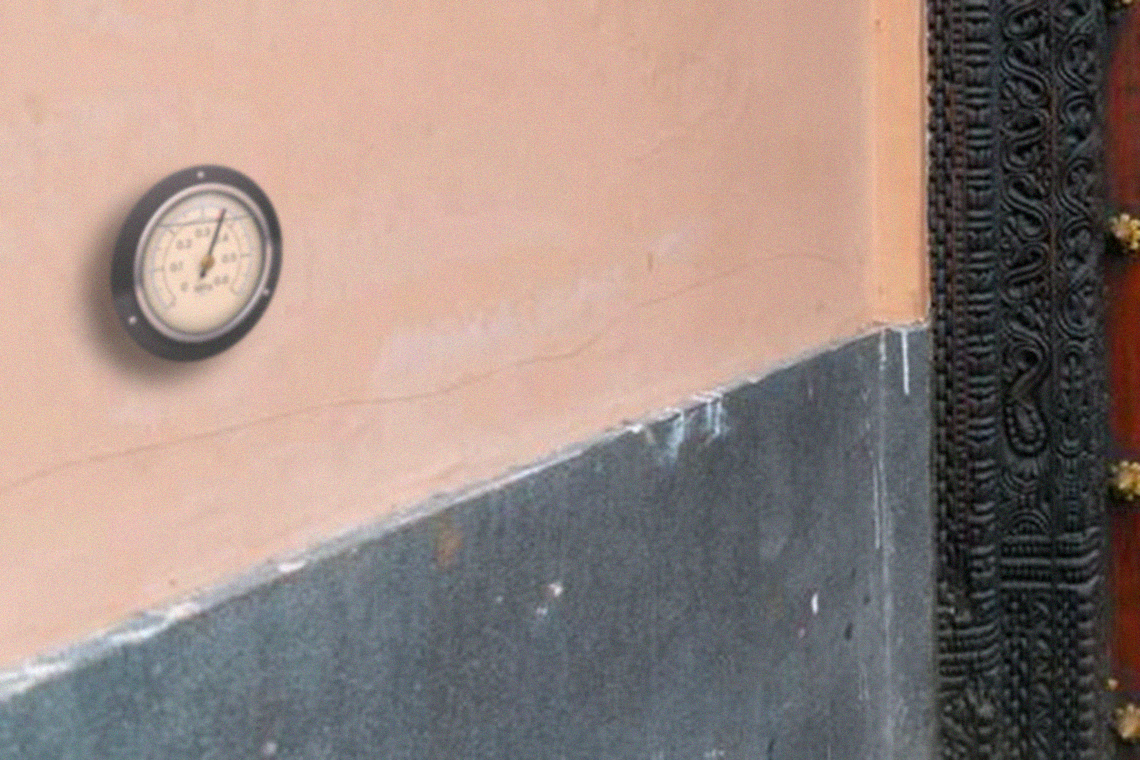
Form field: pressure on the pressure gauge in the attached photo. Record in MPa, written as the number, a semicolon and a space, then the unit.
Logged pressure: 0.35; MPa
